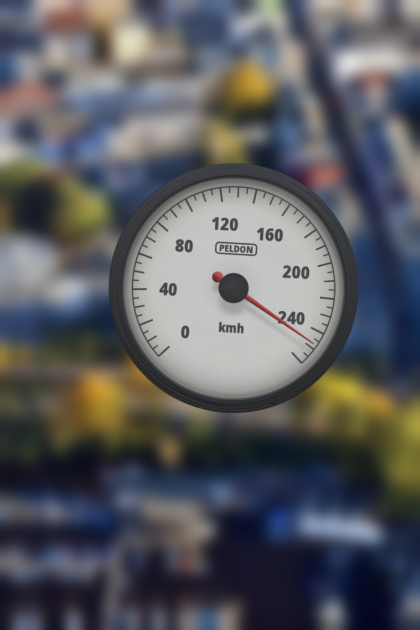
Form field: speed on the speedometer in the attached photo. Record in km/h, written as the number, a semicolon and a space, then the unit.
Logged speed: 247.5; km/h
